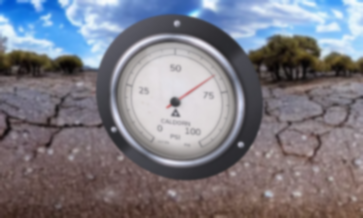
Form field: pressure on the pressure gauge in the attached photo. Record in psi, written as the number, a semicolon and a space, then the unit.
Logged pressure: 67.5; psi
